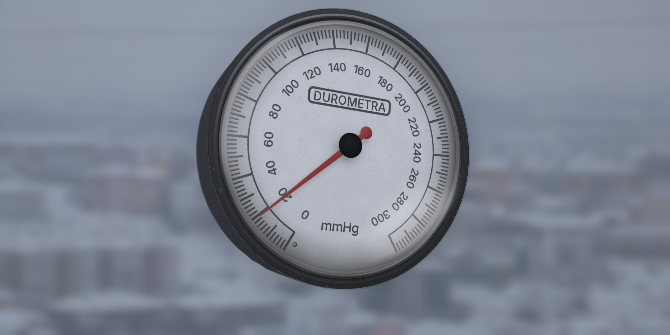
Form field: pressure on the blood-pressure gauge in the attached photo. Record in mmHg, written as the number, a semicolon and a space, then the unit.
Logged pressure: 20; mmHg
